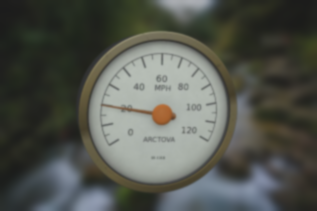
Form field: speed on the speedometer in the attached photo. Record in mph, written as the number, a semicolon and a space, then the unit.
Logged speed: 20; mph
